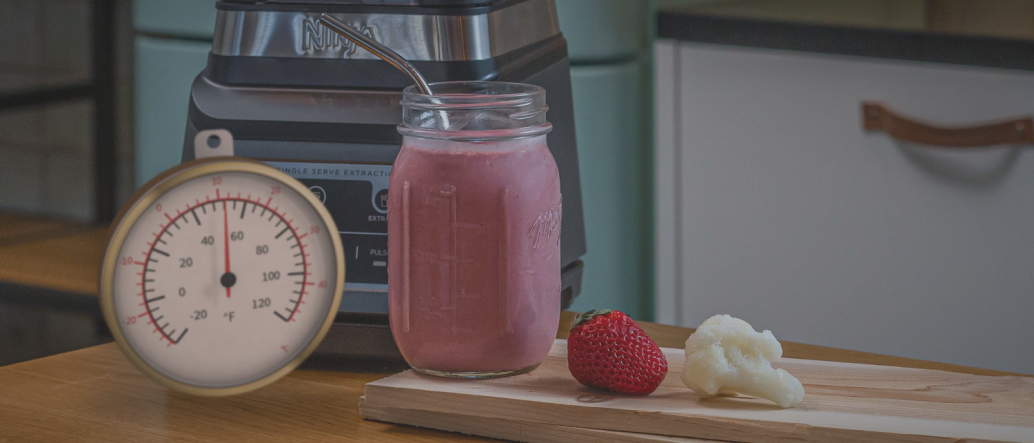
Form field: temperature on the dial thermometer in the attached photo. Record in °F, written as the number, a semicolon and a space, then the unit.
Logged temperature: 52; °F
